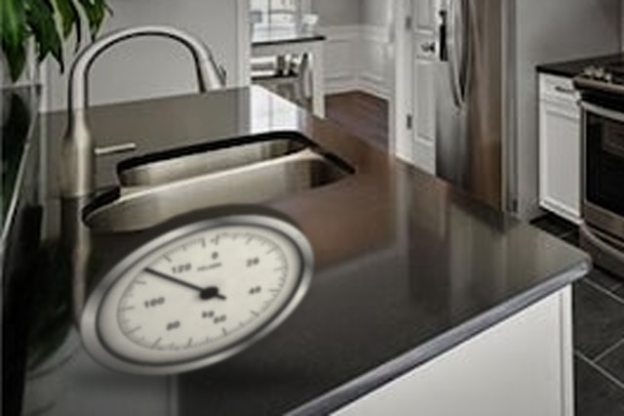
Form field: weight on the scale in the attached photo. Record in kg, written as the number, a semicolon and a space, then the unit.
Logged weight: 115; kg
